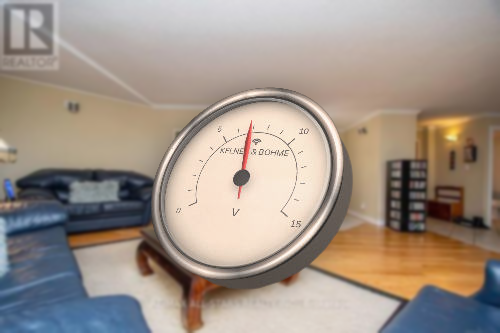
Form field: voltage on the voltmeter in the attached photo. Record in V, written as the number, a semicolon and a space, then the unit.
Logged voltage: 7; V
